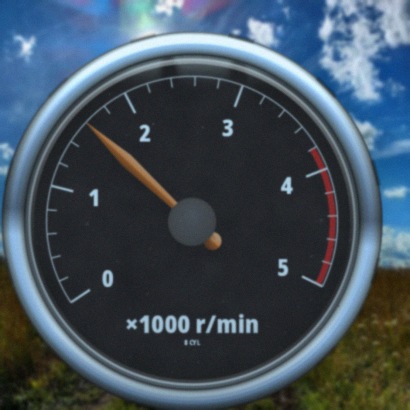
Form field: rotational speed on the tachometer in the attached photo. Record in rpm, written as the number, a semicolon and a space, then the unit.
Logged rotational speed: 1600; rpm
